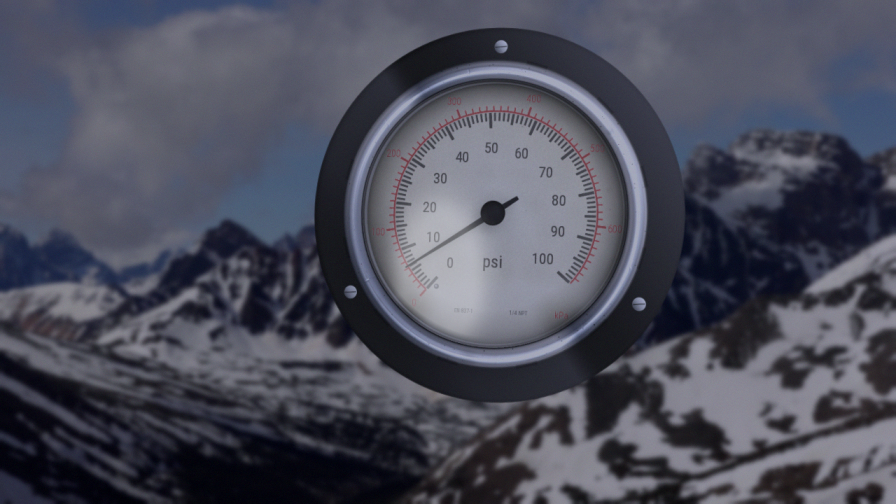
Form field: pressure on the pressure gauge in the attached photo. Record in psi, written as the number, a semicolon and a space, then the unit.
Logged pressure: 6; psi
